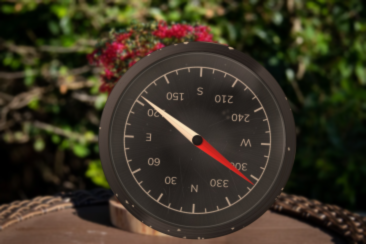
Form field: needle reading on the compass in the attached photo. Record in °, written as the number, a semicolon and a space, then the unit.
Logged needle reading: 305; °
